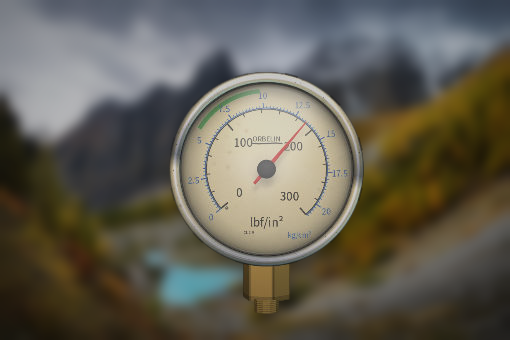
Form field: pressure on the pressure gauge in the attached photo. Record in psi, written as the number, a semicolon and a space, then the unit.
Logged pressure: 190; psi
